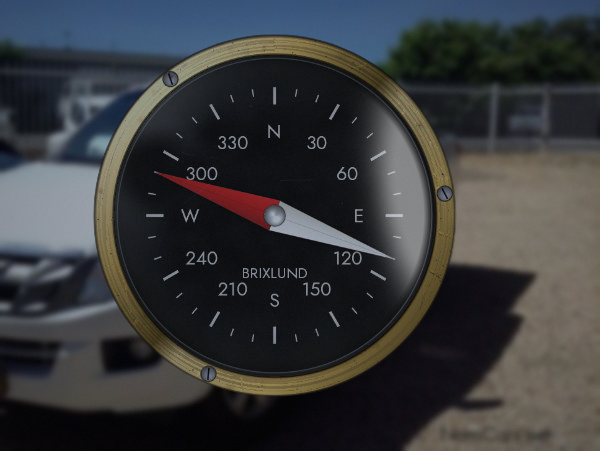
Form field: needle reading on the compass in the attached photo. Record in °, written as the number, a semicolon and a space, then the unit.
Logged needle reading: 290; °
